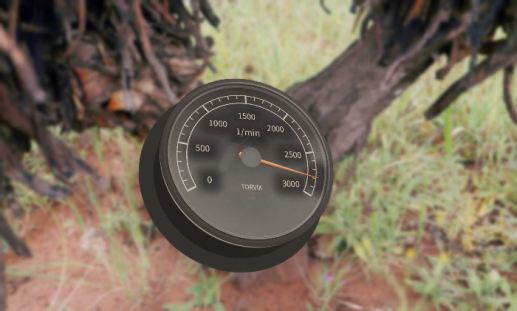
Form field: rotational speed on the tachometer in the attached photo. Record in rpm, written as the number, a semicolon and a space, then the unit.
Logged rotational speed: 2800; rpm
